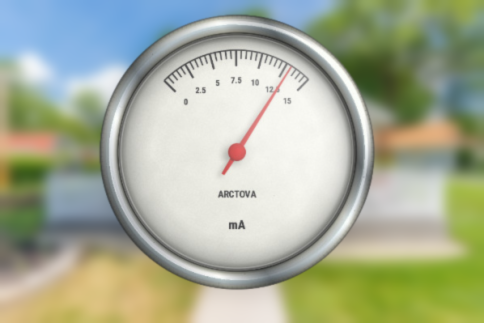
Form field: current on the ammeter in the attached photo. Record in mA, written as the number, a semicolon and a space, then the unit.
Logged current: 13; mA
